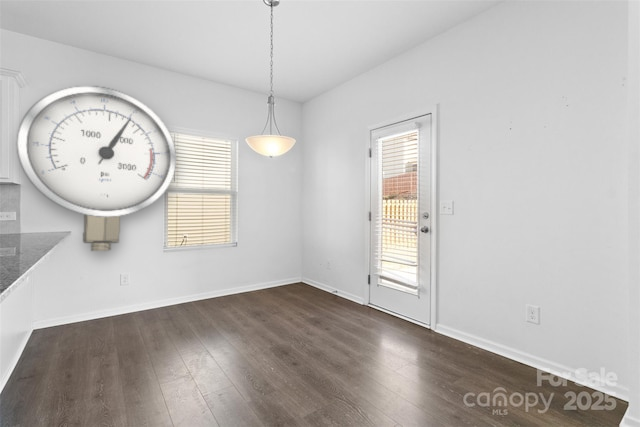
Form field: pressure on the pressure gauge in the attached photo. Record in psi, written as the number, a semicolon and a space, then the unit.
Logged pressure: 1800; psi
